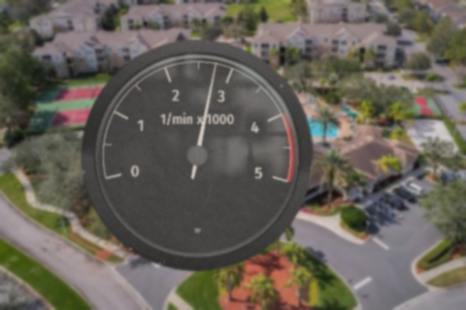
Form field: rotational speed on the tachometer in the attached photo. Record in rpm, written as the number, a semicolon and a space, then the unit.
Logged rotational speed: 2750; rpm
